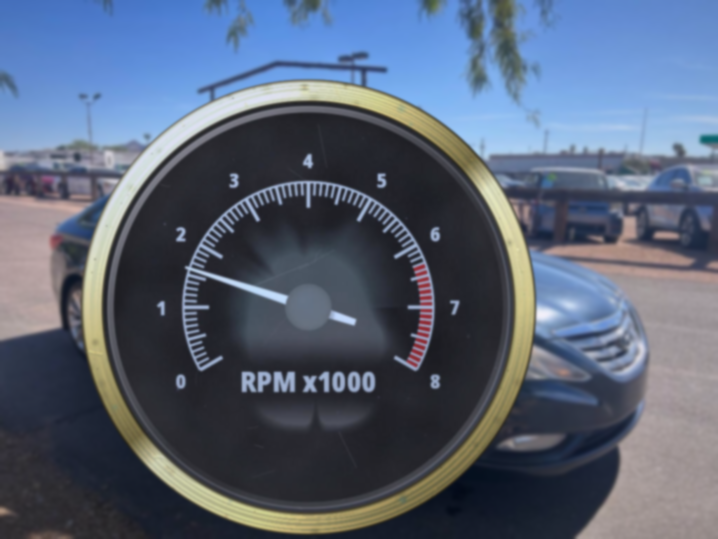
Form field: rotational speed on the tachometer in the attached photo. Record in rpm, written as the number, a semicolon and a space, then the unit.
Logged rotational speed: 1600; rpm
